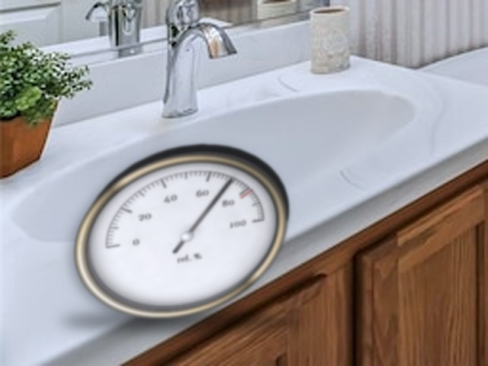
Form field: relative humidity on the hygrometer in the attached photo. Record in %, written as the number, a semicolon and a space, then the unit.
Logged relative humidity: 70; %
